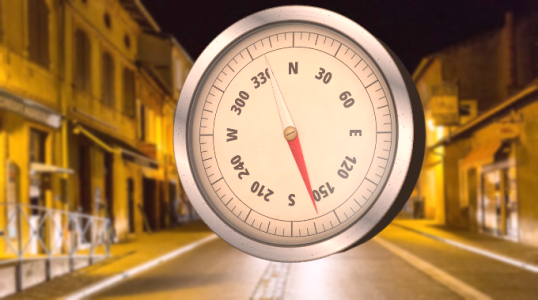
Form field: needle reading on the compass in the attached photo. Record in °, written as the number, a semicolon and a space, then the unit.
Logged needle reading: 160; °
